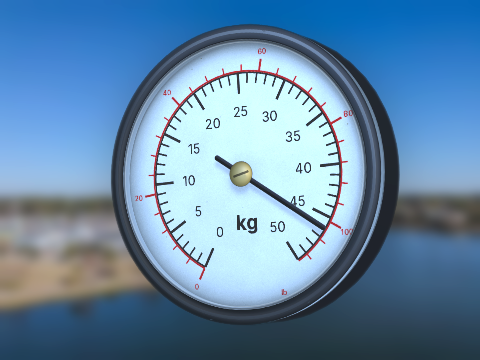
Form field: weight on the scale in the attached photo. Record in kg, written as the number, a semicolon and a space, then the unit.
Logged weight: 46; kg
